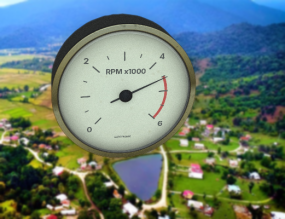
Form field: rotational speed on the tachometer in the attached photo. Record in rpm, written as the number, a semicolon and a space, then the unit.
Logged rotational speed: 4500; rpm
